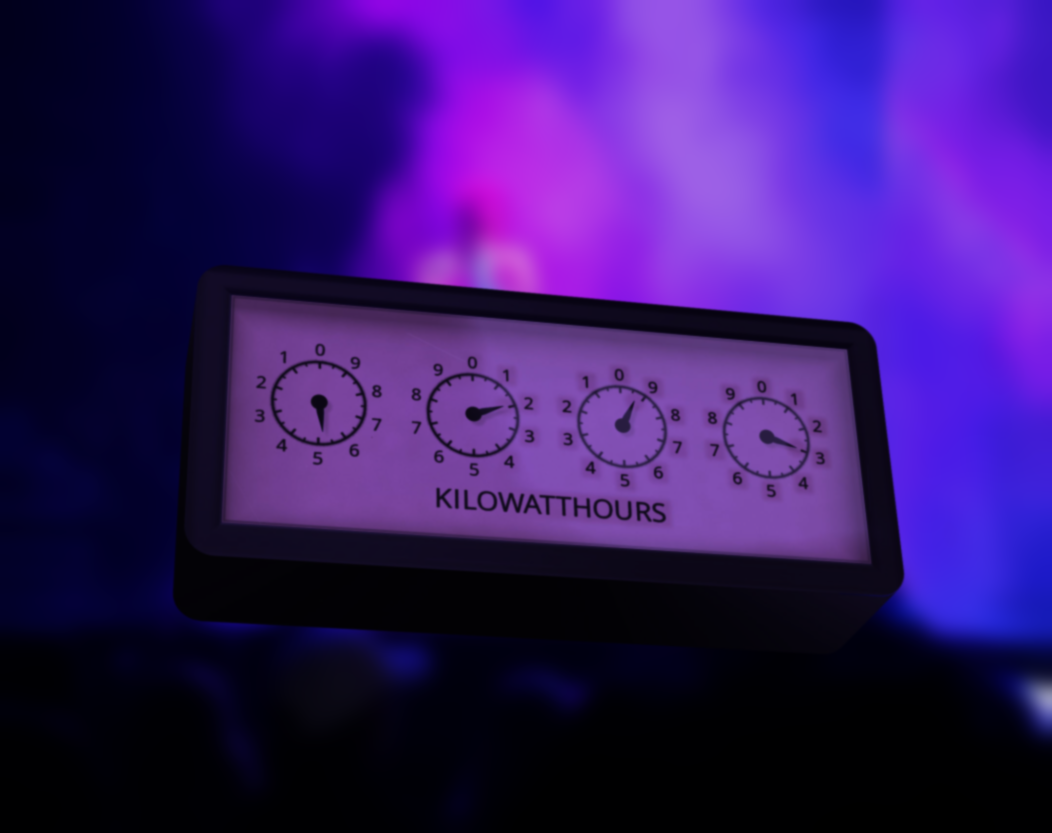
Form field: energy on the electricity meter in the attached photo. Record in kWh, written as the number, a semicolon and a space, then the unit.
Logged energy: 5193; kWh
